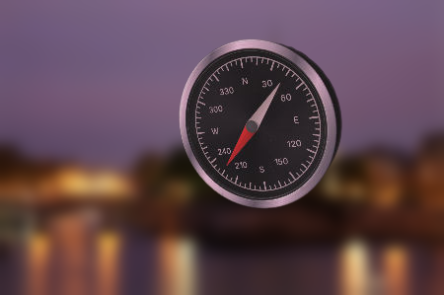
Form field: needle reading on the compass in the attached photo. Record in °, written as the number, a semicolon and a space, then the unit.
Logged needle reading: 225; °
